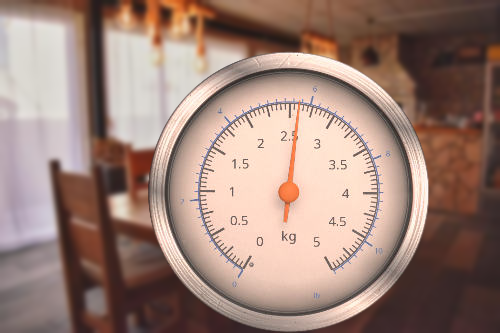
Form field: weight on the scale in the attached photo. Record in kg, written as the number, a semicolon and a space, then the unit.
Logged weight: 2.6; kg
